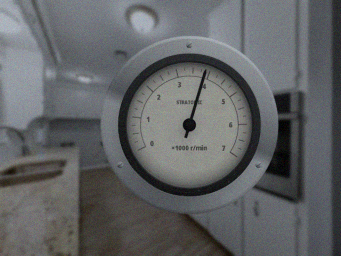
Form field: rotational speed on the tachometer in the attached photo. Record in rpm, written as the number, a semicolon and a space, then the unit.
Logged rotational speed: 3875; rpm
